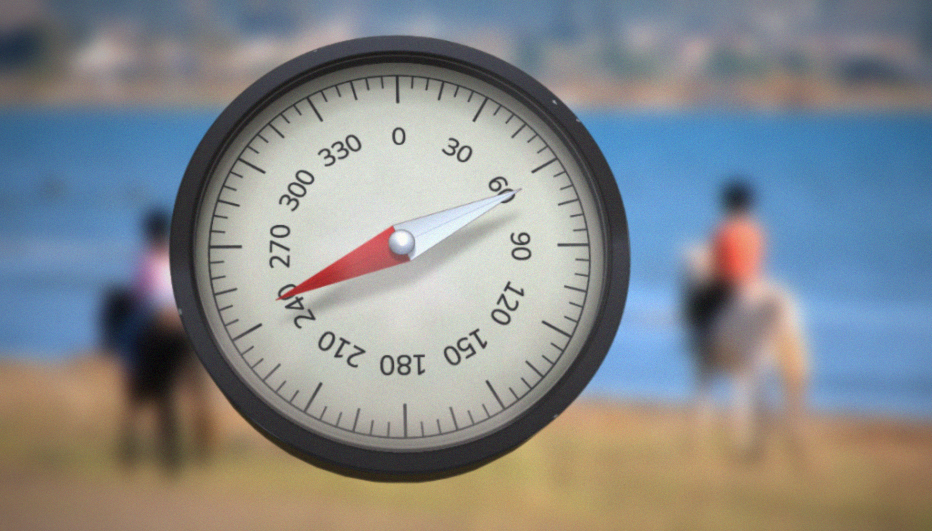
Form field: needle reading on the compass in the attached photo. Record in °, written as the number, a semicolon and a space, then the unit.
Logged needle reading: 245; °
